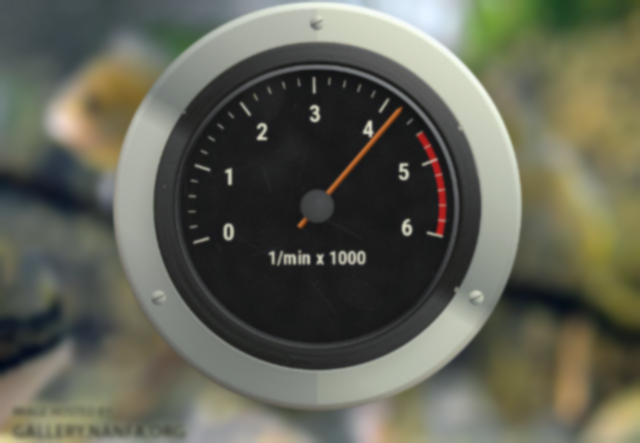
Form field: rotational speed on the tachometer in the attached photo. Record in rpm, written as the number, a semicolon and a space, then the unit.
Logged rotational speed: 4200; rpm
